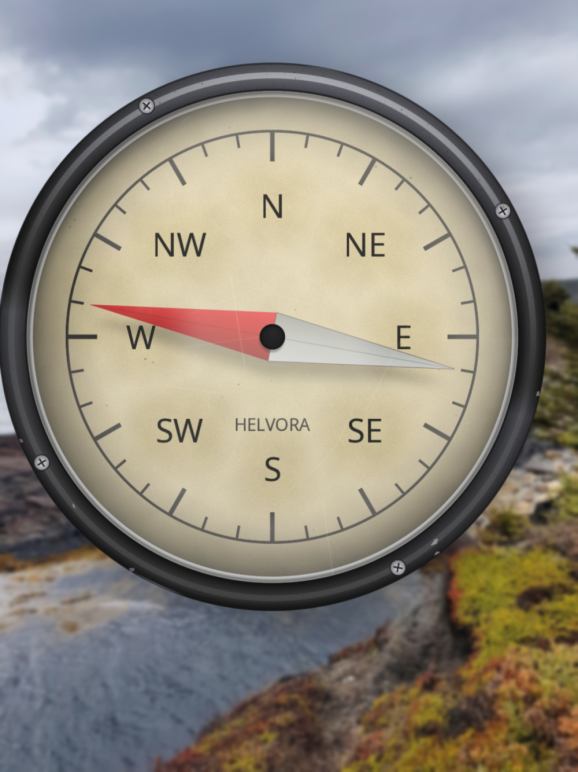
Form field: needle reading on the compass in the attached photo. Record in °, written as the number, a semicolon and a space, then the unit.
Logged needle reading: 280; °
